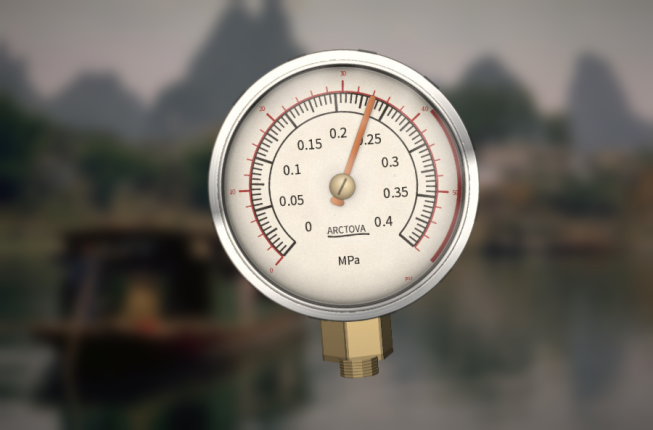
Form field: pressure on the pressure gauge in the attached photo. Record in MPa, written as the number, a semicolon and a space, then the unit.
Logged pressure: 0.235; MPa
